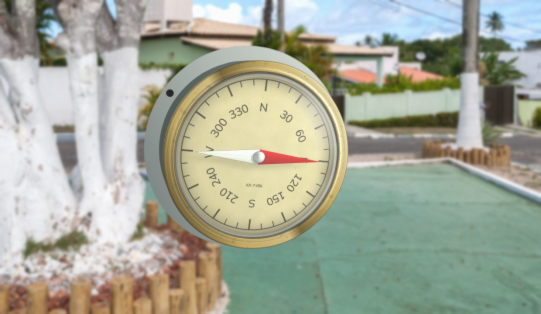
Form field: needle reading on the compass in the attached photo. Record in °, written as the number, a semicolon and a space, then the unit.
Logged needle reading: 90; °
